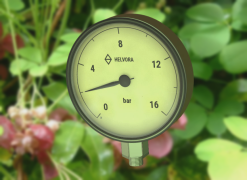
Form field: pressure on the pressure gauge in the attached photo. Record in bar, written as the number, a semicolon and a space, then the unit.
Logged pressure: 2; bar
